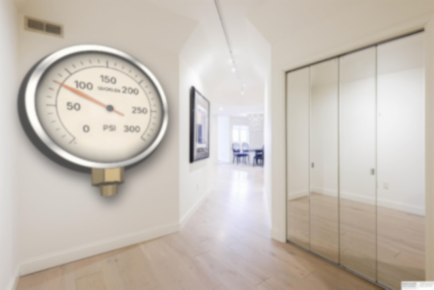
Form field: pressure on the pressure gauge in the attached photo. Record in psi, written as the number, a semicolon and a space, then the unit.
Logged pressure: 80; psi
